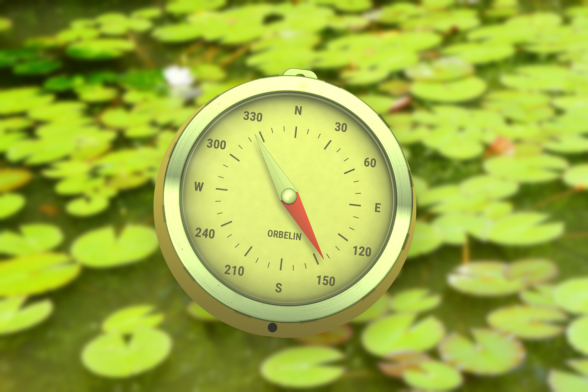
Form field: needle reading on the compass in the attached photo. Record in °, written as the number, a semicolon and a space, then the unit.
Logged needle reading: 145; °
